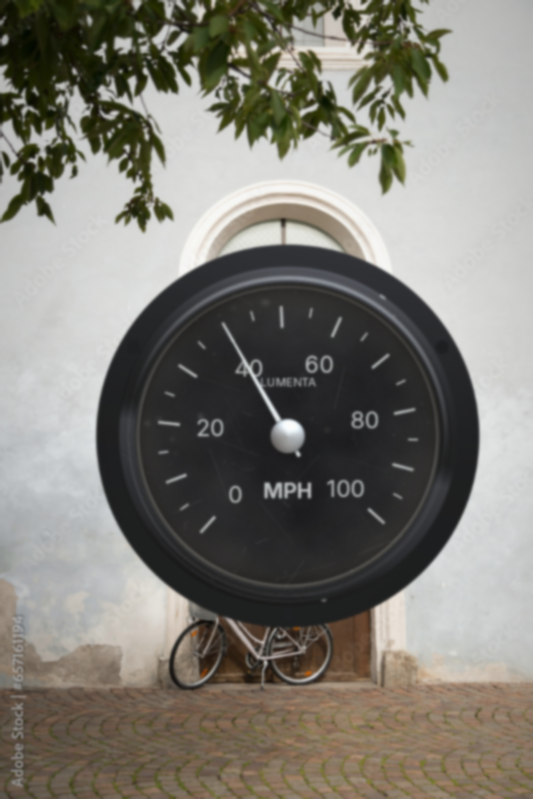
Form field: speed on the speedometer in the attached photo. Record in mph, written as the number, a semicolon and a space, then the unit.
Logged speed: 40; mph
